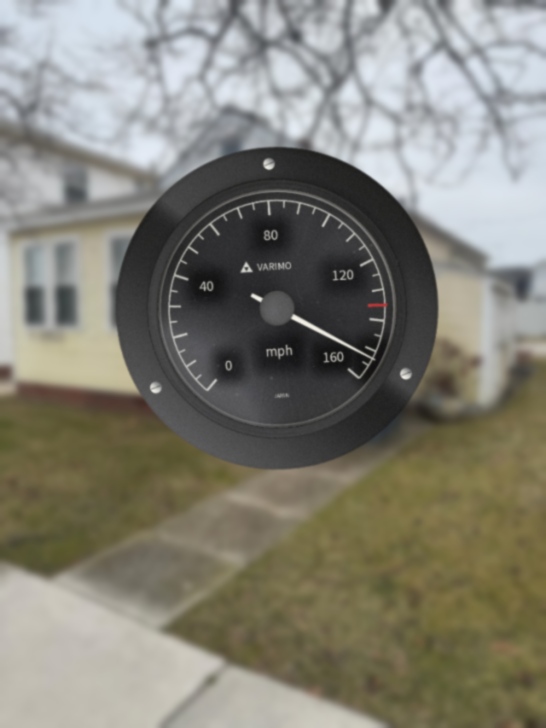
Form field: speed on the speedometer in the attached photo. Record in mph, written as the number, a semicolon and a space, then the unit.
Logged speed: 152.5; mph
